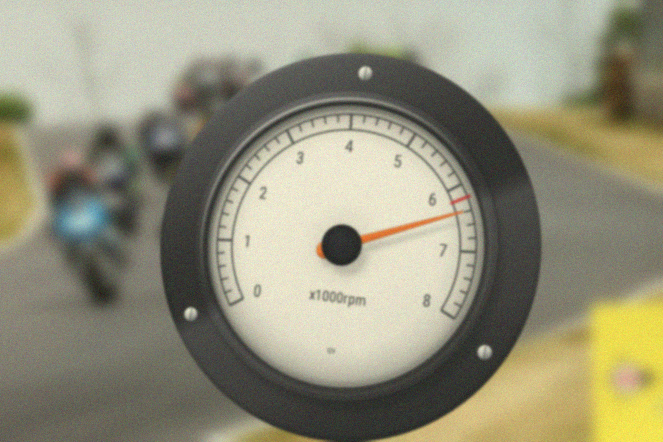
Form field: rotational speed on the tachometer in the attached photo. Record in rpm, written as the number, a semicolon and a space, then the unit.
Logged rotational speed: 6400; rpm
